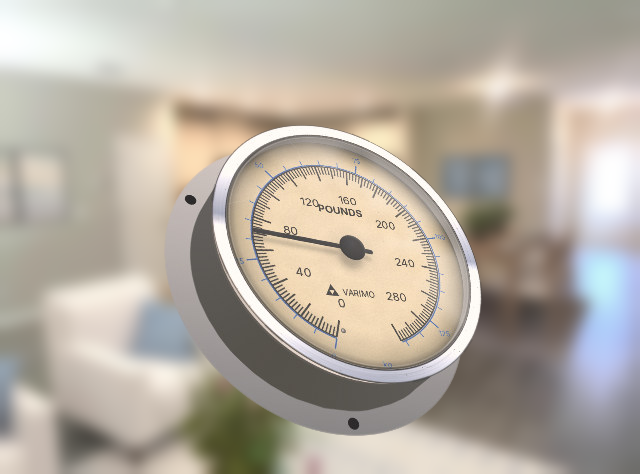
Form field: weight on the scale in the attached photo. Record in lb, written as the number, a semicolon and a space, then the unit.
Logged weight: 70; lb
